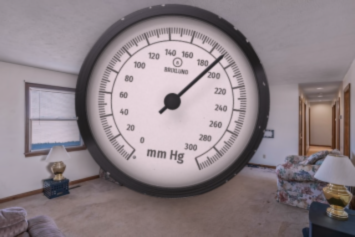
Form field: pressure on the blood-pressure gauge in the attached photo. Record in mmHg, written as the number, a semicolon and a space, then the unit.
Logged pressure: 190; mmHg
